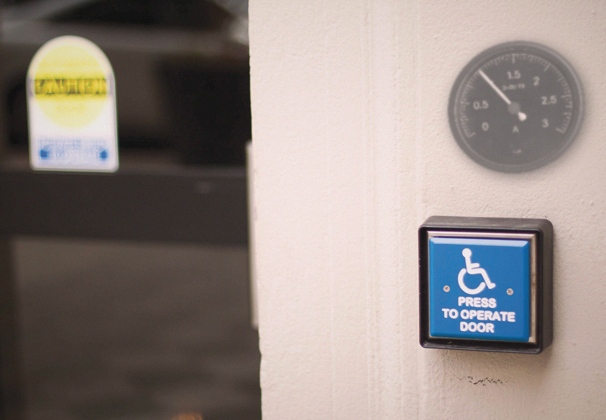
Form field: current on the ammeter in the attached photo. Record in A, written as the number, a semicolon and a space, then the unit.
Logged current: 1; A
